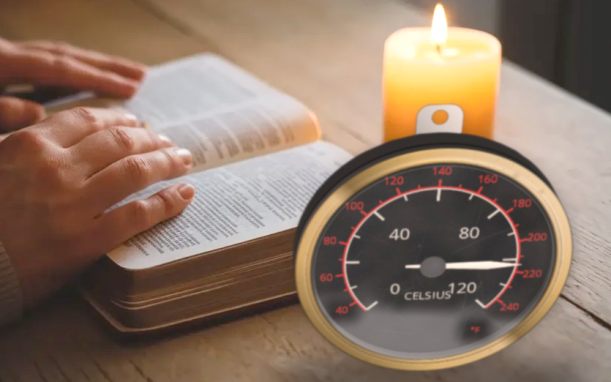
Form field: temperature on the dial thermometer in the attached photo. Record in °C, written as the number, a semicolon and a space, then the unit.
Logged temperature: 100; °C
